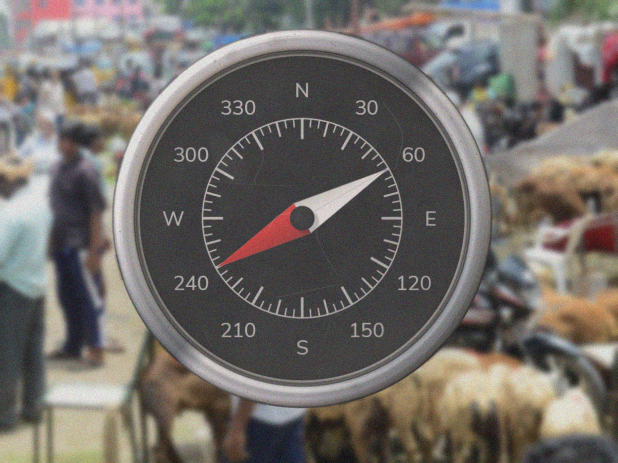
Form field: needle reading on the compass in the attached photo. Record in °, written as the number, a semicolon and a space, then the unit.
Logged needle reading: 240; °
